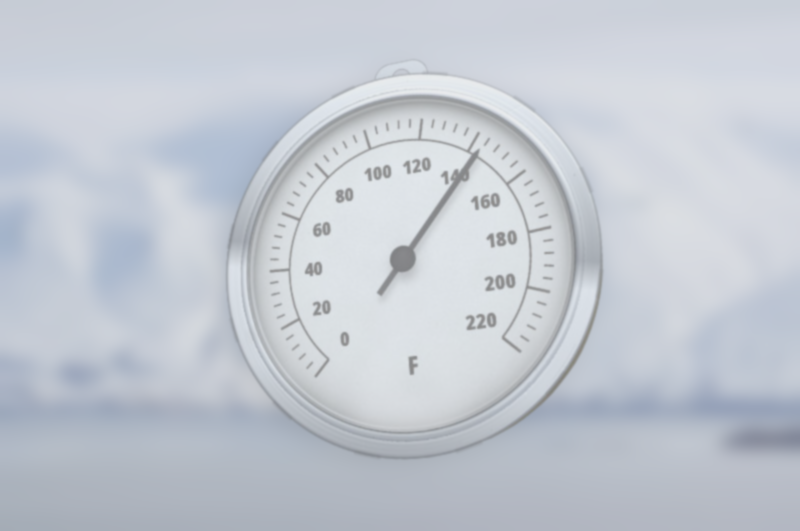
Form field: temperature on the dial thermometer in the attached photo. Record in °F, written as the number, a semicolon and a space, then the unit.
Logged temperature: 144; °F
